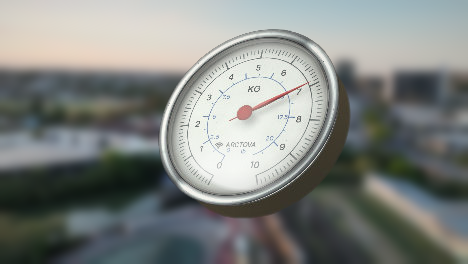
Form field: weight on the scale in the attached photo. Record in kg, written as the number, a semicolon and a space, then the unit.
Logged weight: 7; kg
